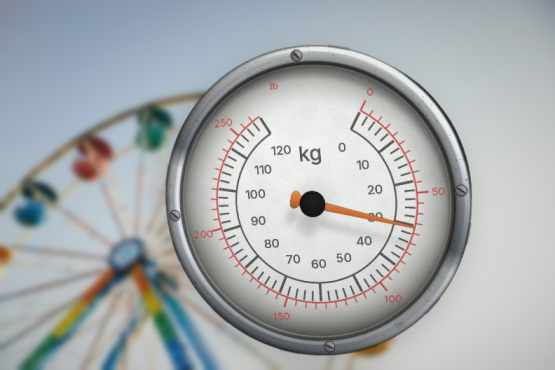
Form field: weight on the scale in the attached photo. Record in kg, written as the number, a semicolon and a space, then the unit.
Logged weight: 30; kg
